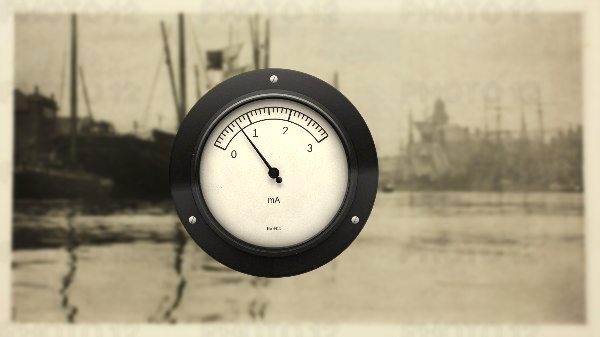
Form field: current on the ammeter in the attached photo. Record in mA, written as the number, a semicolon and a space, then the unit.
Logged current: 0.7; mA
